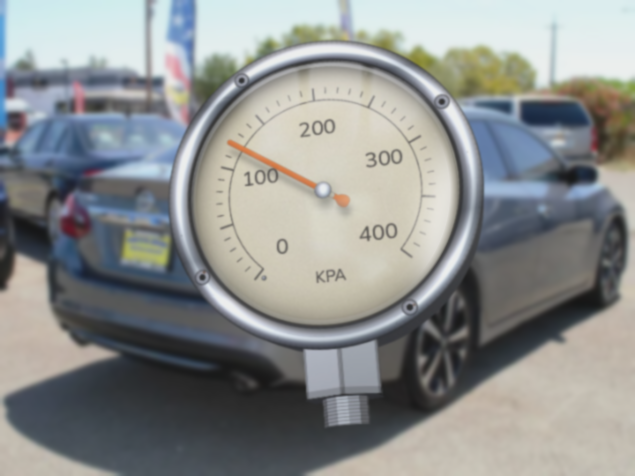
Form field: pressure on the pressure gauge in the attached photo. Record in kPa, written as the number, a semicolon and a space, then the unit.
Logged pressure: 120; kPa
